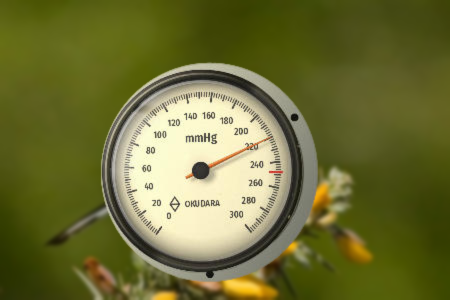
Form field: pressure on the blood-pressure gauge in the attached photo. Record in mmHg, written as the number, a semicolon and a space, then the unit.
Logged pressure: 220; mmHg
